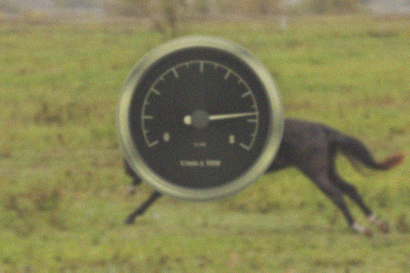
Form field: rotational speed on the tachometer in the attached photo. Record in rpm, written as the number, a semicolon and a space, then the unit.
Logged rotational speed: 6750; rpm
